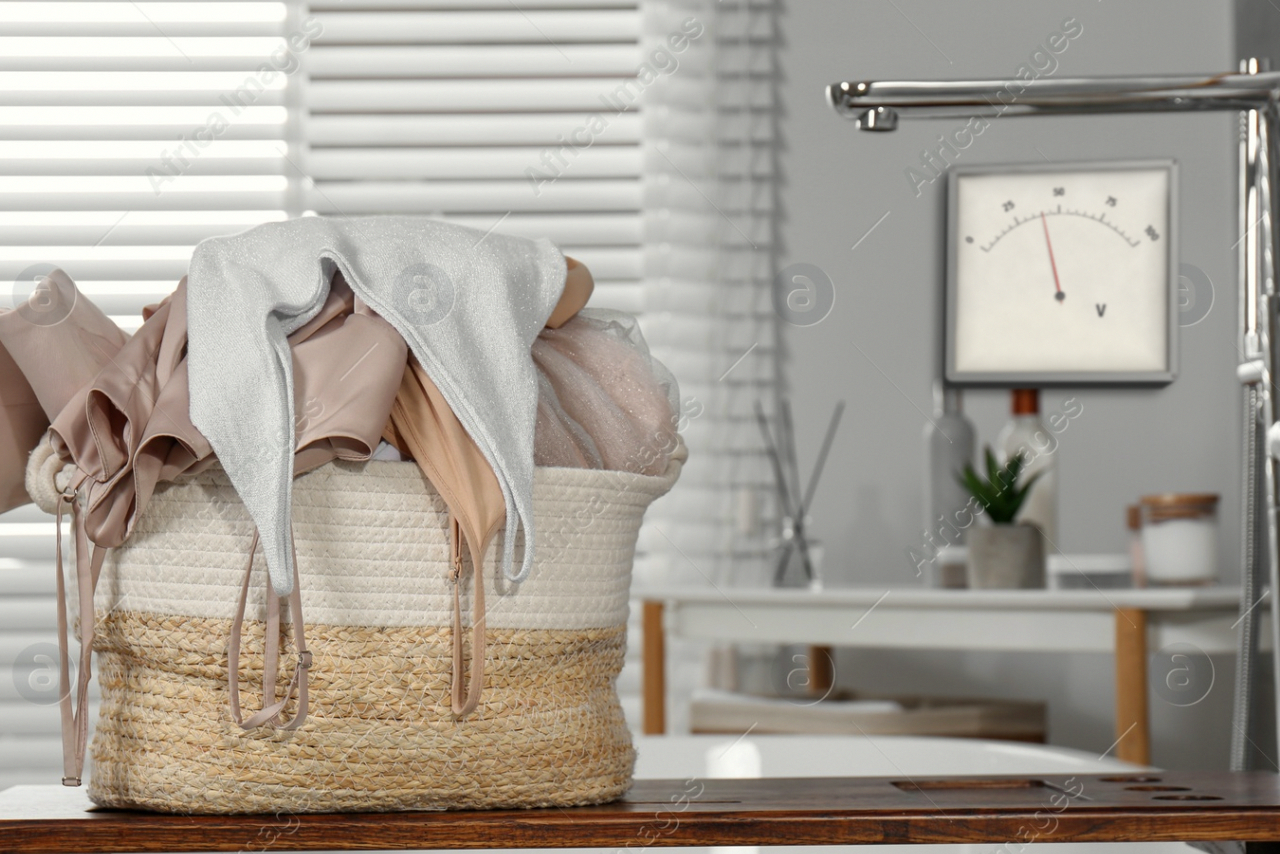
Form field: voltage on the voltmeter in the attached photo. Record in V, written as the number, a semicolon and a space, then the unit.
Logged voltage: 40; V
